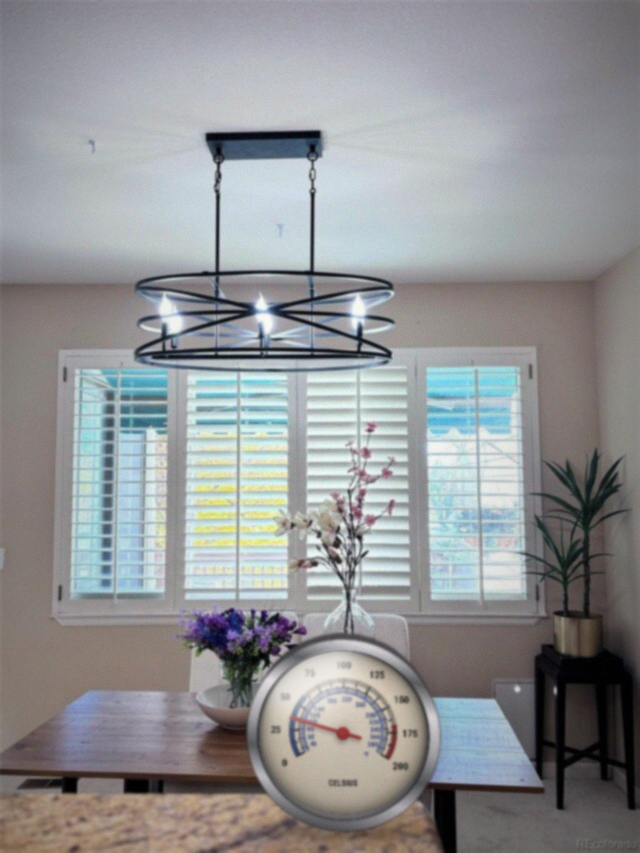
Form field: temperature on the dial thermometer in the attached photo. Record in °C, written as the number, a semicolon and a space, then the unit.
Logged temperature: 37.5; °C
